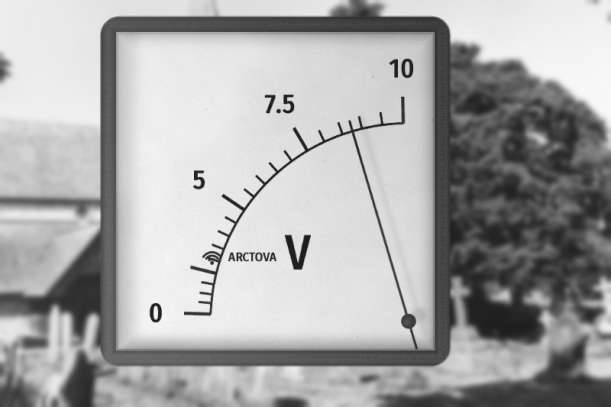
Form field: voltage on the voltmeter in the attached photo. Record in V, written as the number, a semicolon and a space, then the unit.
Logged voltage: 8.75; V
